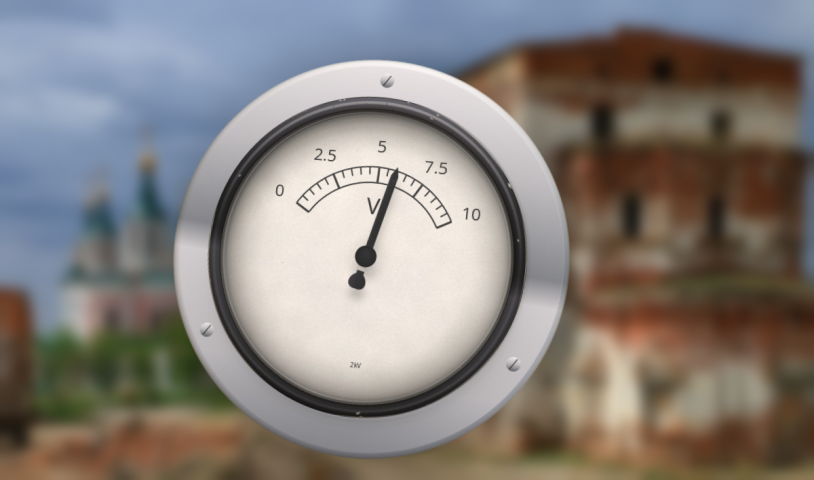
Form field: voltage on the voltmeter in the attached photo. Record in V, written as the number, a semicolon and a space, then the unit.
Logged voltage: 6; V
